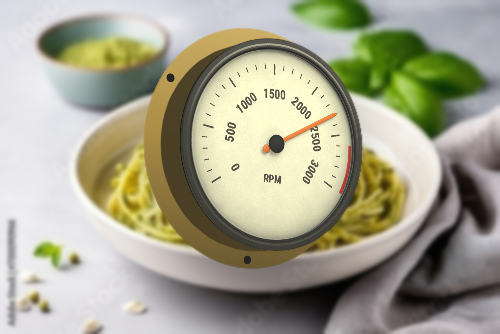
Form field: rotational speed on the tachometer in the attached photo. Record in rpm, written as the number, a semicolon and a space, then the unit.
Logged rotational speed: 2300; rpm
